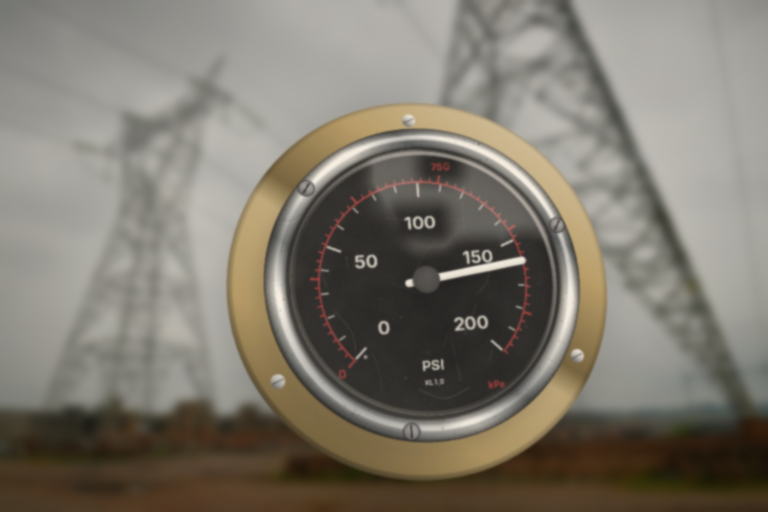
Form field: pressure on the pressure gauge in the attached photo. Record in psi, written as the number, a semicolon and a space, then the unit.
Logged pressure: 160; psi
